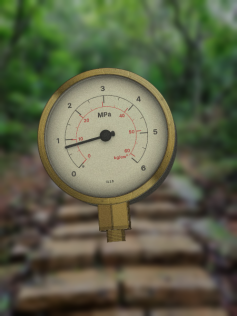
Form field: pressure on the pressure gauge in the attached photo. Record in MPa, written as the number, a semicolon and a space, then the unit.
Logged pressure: 0.75; MPa
